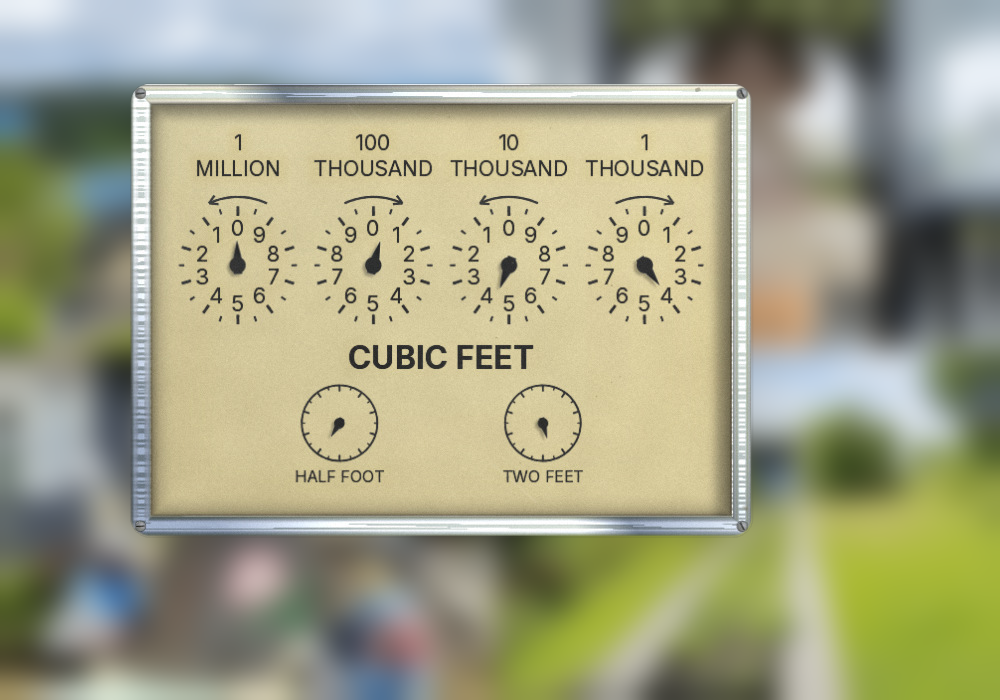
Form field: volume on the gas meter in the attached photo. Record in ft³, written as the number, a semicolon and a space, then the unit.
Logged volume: 4400; ft³
